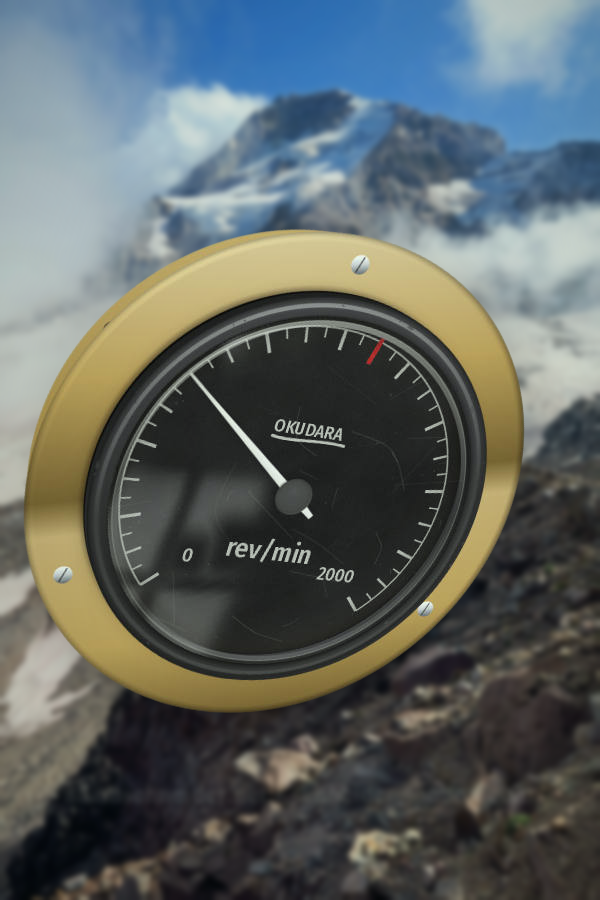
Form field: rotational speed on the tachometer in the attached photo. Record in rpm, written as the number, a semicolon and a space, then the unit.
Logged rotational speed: 600; rpm
